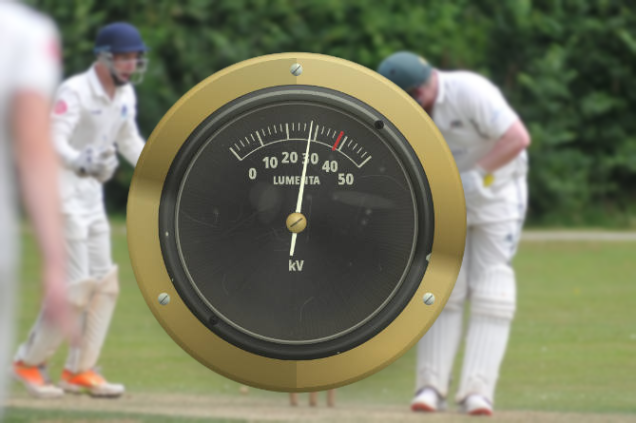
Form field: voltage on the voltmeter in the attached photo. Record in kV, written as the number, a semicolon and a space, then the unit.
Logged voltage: 28; kV
